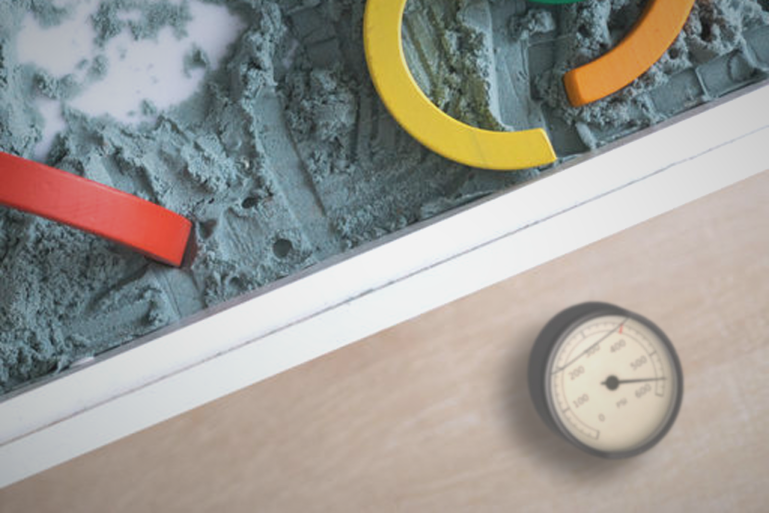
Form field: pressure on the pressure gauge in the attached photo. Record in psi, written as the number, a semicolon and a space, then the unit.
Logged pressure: 560; psi
